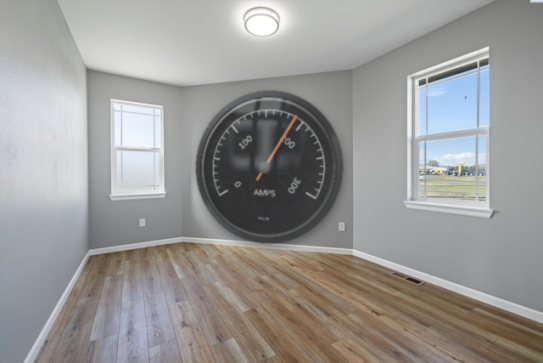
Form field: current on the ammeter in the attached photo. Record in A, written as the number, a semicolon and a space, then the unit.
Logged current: 190; A
